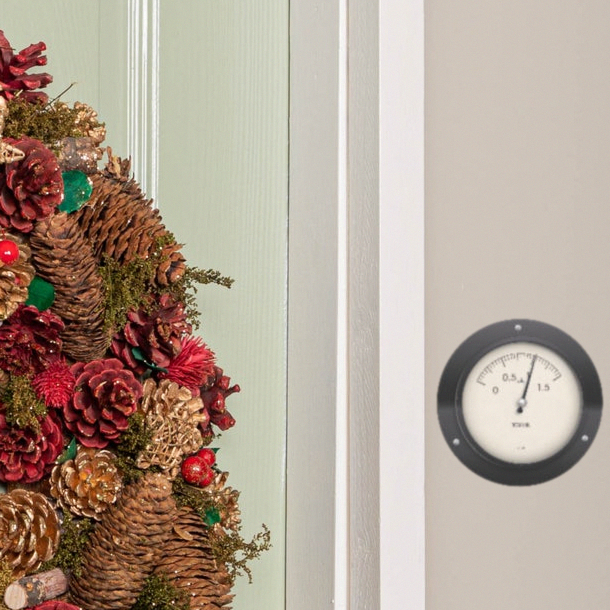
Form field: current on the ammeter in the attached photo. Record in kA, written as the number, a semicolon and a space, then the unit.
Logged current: 1; kA
